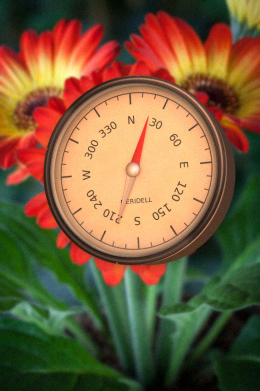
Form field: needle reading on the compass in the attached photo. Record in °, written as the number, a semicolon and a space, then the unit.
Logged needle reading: 20; °
